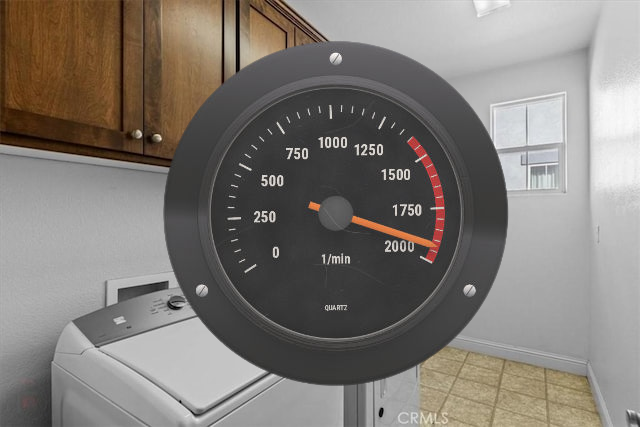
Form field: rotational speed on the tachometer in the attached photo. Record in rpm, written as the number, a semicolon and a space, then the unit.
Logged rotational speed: 1925; rpm
